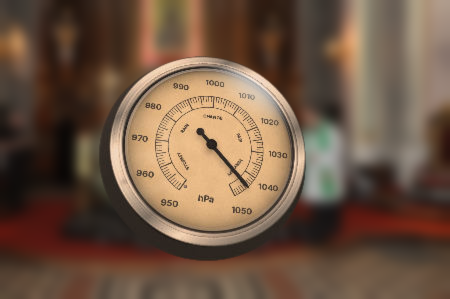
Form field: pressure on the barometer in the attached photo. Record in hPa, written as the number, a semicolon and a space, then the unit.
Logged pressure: 1045; hPa
